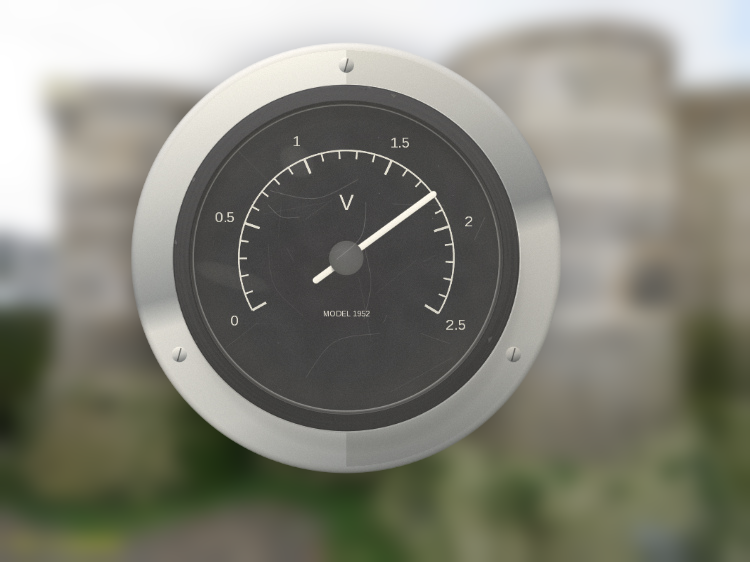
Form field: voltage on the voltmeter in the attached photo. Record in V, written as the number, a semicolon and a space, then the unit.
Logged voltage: 1.8; V
